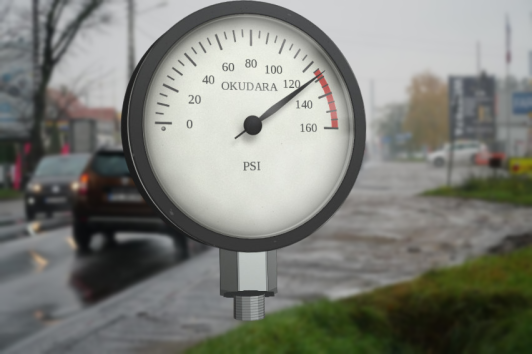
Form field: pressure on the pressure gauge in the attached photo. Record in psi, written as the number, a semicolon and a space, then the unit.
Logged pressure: 127.5; psi
